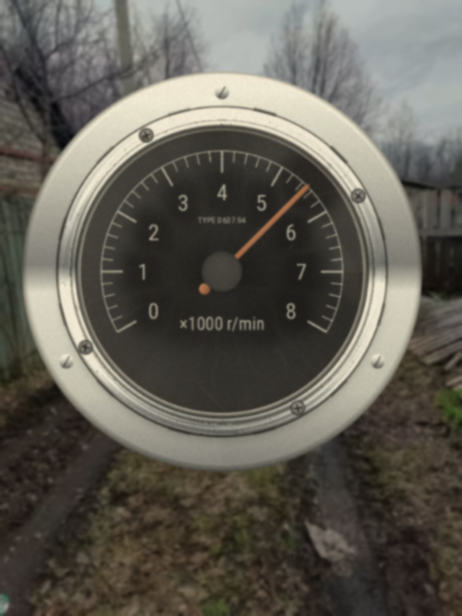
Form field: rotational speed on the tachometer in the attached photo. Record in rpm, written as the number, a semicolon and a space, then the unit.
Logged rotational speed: 5500; rpm
